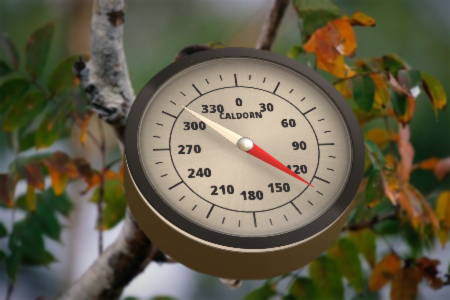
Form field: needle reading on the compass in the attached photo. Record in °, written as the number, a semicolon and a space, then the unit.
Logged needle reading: 130; °
